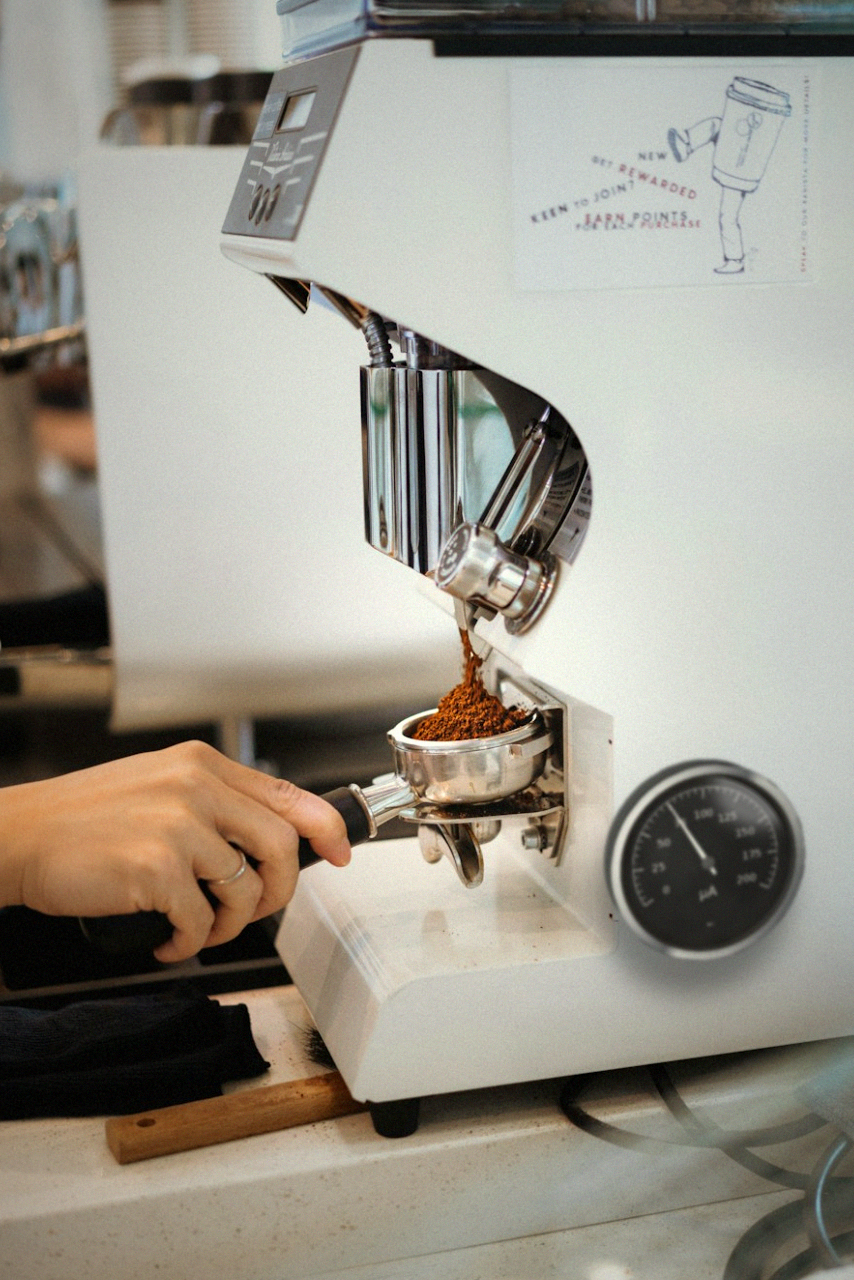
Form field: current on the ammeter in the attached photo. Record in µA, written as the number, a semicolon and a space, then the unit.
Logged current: 75; µA
